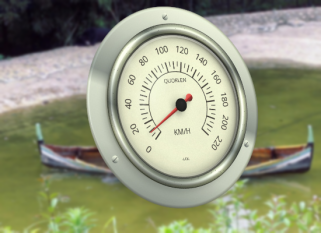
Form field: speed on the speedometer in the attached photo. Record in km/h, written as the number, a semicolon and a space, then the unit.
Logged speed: 10; km/h
